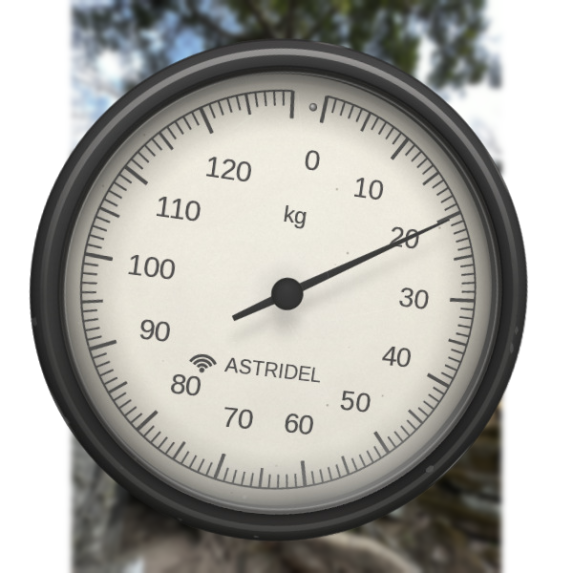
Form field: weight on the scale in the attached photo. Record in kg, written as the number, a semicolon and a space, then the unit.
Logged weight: 20; kg
